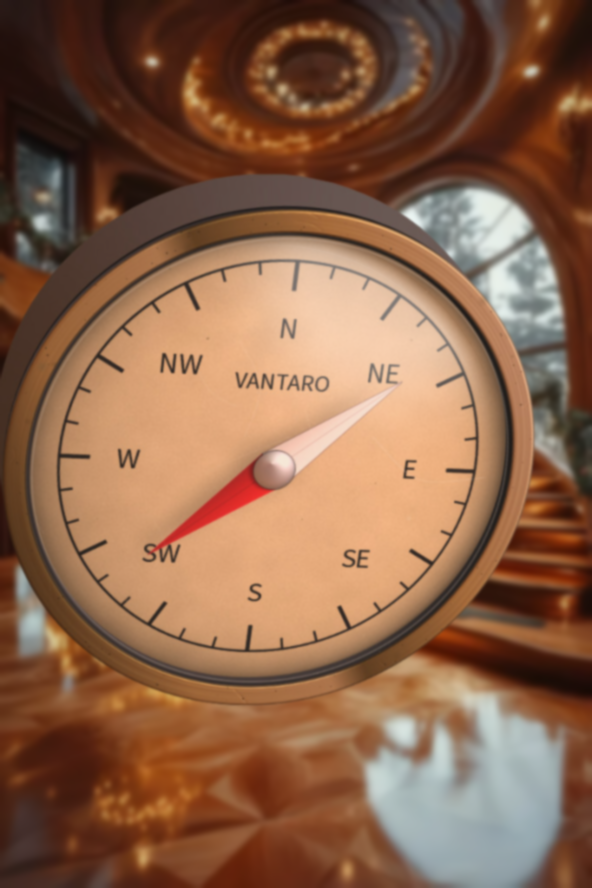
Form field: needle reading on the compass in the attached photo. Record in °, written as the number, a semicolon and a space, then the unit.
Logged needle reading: 230; °
